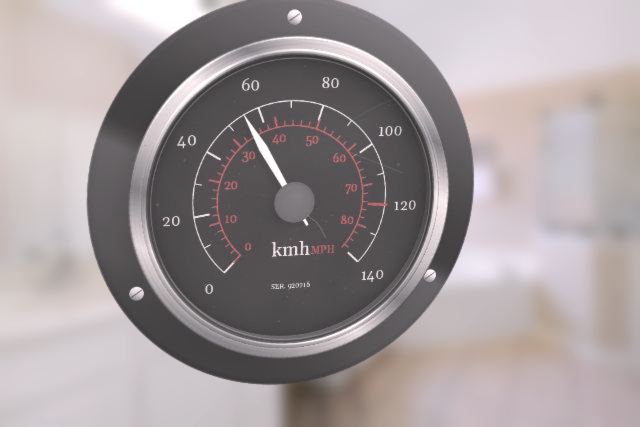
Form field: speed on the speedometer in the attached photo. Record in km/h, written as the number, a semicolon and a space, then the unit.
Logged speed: 55; km/h
